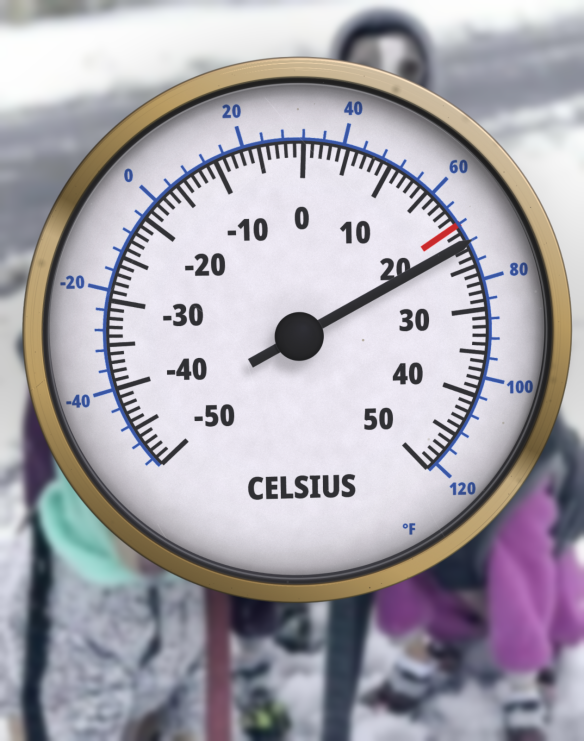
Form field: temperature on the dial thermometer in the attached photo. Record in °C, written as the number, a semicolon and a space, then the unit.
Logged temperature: 22; °C
